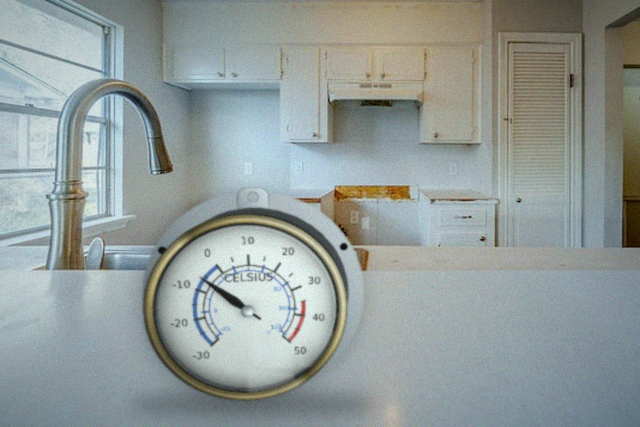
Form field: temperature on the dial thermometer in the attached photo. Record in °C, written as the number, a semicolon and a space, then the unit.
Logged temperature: -5; °C
